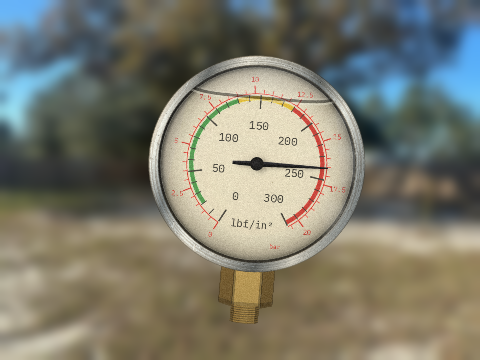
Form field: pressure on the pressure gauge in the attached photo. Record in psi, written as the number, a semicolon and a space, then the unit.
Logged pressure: 240; psi
